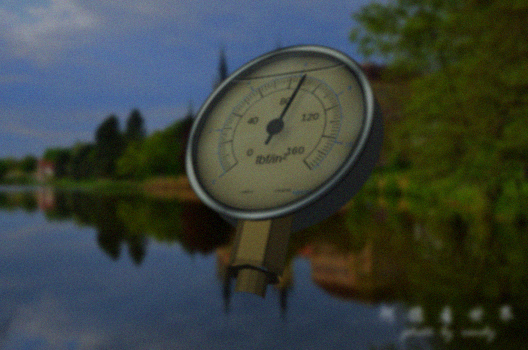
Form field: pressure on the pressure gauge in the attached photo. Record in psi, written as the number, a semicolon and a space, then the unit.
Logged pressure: 90; psi
